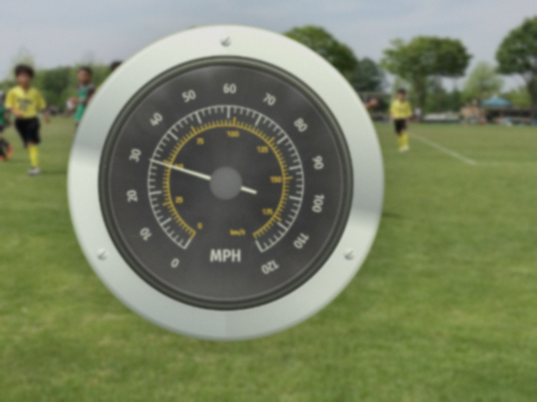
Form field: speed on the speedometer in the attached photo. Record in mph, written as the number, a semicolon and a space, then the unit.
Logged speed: 30; mph
